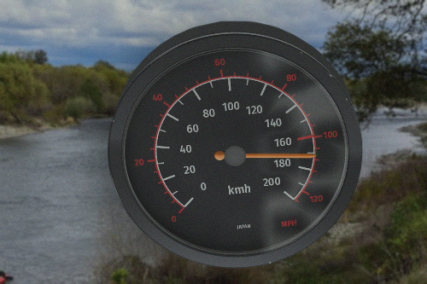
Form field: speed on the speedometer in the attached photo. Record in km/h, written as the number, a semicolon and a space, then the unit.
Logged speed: 170; km/h
